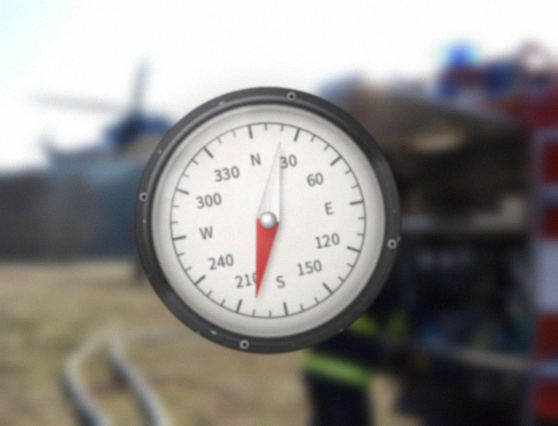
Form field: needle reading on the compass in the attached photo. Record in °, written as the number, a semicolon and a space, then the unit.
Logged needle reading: 200; °
